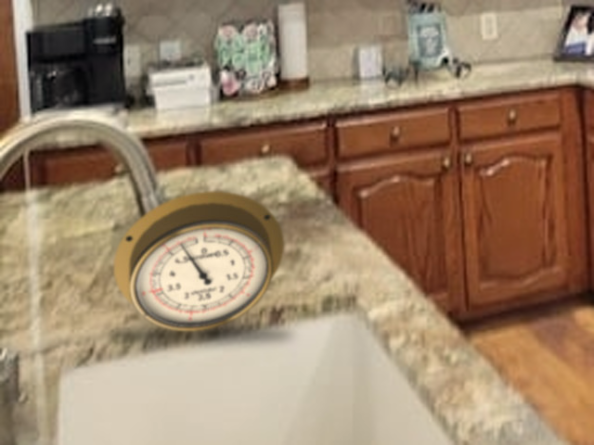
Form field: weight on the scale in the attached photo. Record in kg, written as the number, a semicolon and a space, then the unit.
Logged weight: 4.75; kg
